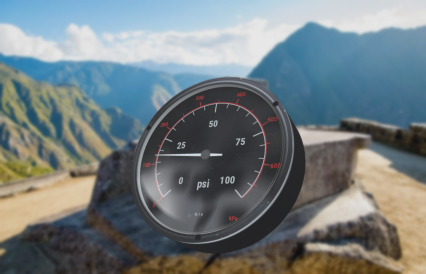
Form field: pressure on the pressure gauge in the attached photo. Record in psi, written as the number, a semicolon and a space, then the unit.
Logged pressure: 17.5; psi
